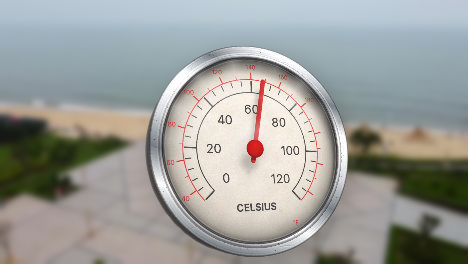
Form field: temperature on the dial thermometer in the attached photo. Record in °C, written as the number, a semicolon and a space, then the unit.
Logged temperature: 64; °C
